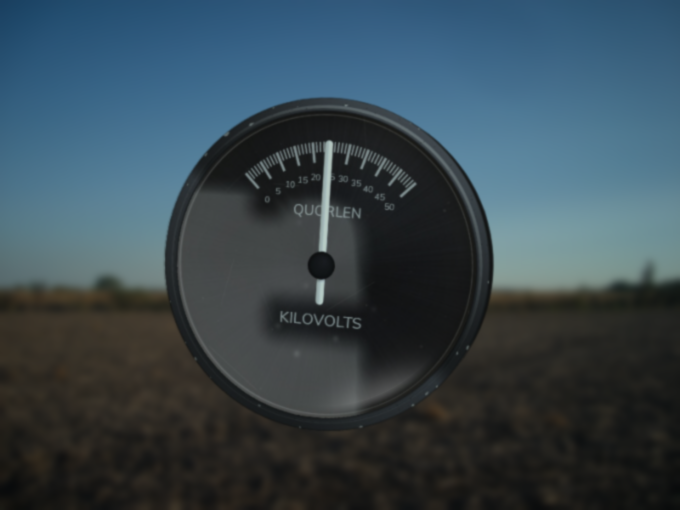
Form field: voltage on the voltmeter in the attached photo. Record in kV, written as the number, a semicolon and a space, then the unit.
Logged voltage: 25; kV
